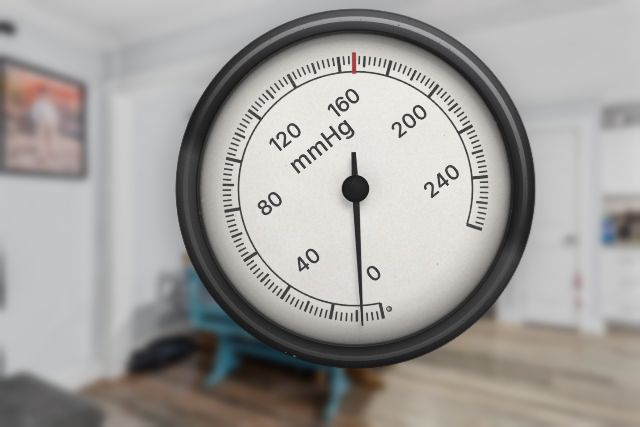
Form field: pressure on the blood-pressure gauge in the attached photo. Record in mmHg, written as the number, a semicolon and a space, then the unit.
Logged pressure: 8; mmHg
